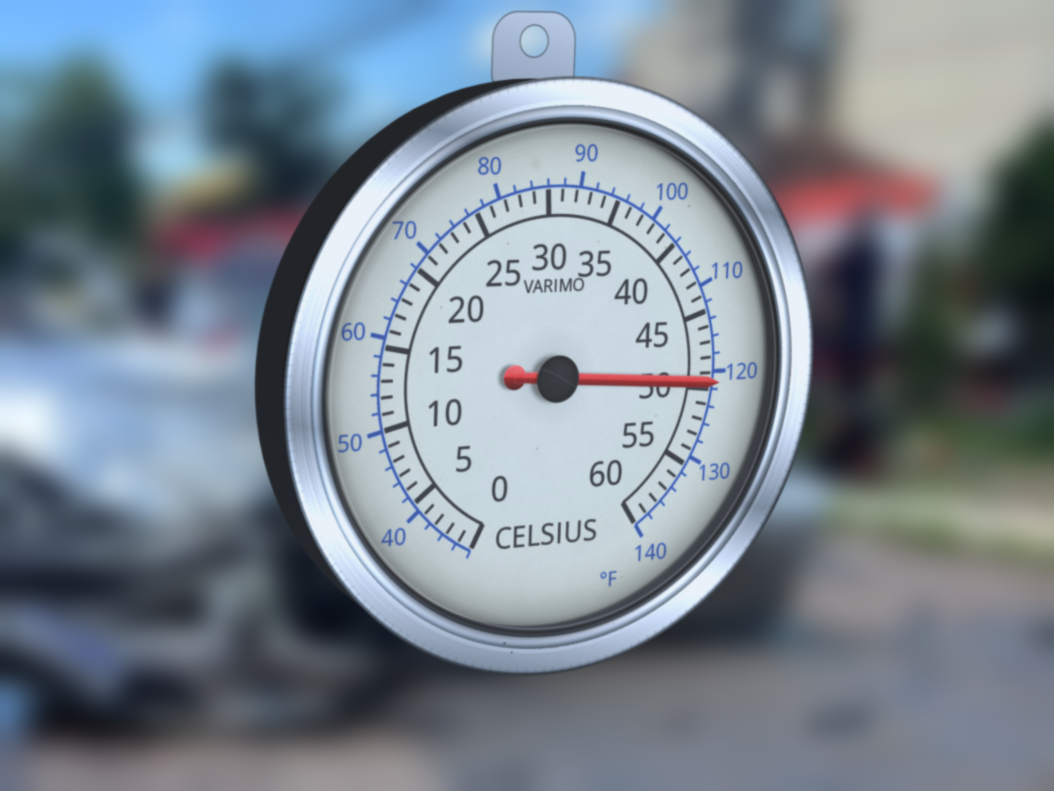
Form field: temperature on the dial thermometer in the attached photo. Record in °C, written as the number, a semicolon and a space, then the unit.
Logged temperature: 49.5; °C
